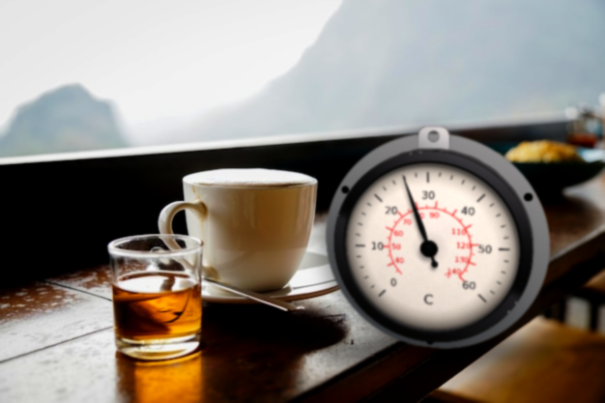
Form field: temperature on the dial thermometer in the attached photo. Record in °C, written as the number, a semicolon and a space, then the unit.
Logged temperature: 26; °C
